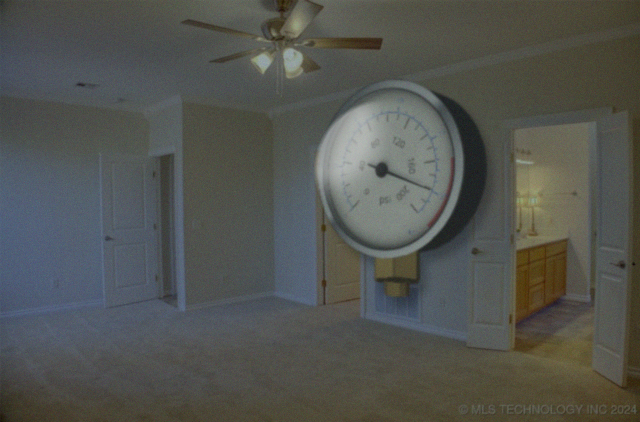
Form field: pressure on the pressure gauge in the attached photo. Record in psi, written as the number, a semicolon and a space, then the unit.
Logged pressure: 180; psi
